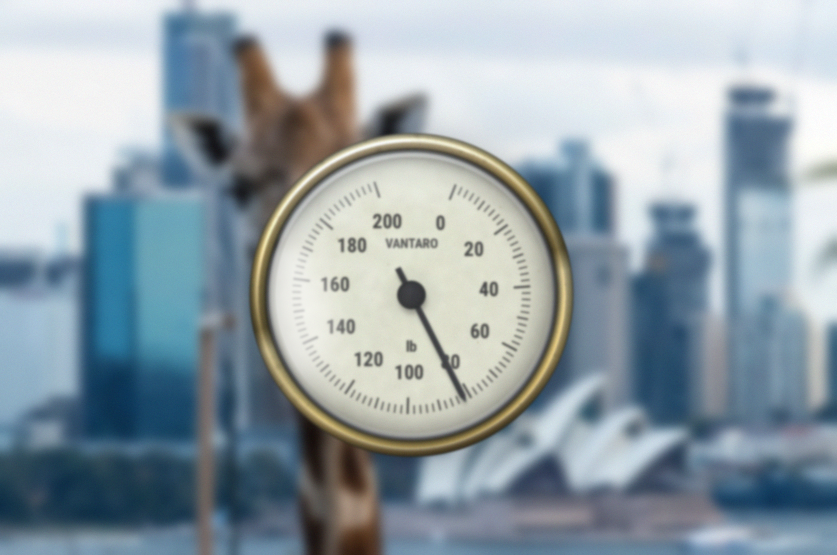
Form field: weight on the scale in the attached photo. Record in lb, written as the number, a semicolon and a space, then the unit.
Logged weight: 82; lb
